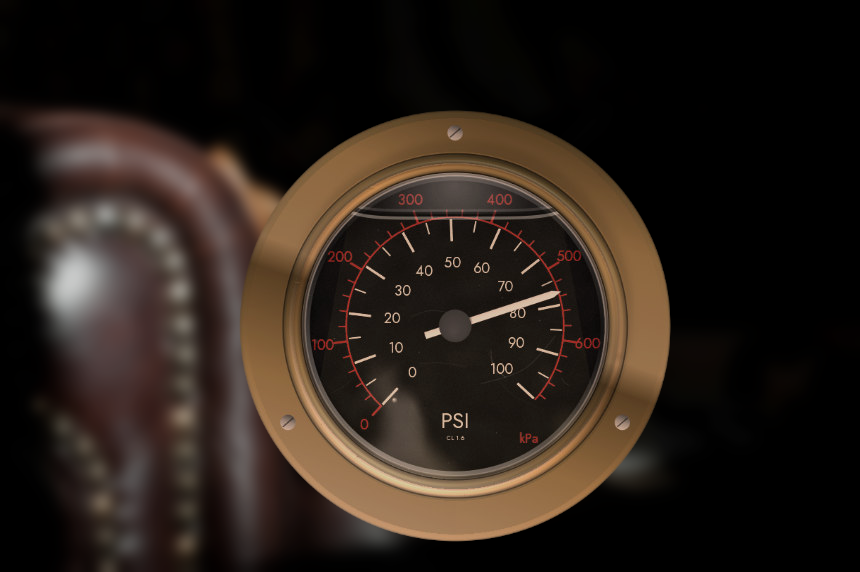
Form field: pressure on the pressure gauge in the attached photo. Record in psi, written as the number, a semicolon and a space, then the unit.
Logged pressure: 77.5; psi
